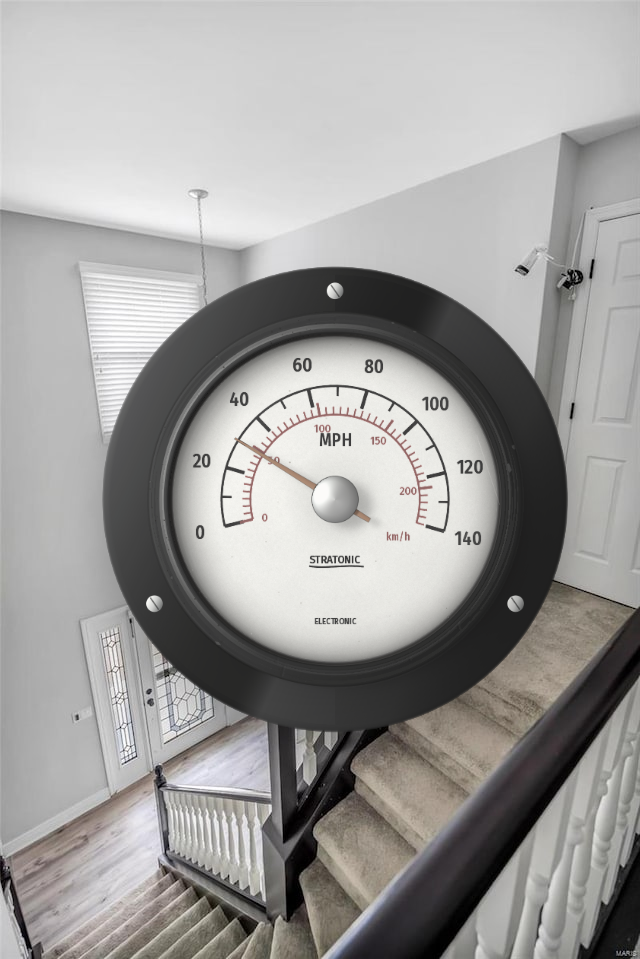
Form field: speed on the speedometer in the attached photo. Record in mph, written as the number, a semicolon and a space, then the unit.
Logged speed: 30; mph
